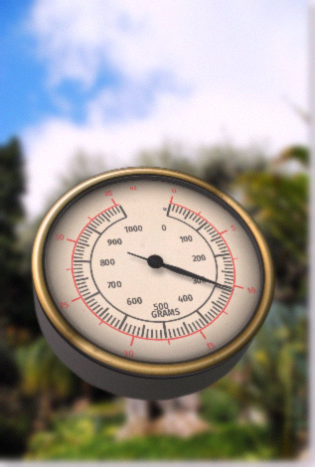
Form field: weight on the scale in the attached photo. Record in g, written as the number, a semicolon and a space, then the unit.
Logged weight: 300; g
